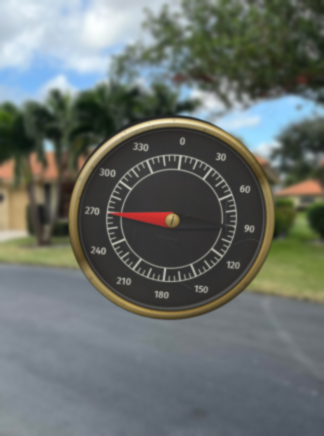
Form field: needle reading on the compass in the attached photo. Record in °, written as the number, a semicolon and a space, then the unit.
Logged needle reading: 270; °
